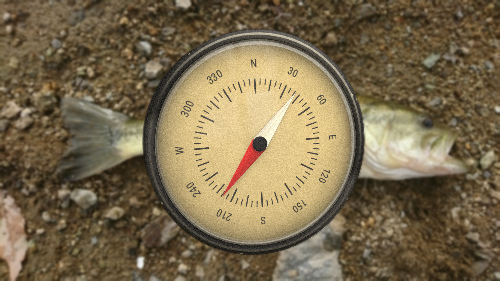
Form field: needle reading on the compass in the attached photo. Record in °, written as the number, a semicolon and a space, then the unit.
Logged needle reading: 220; °
